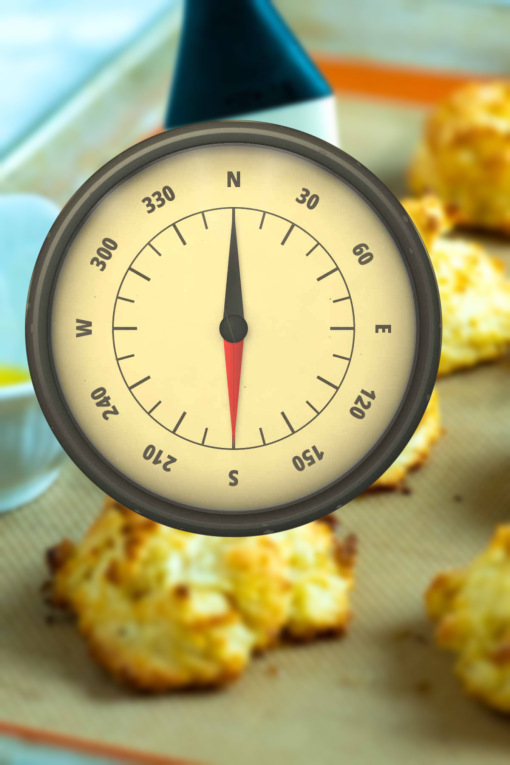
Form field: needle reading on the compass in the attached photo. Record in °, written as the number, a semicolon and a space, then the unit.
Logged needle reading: 180; °
